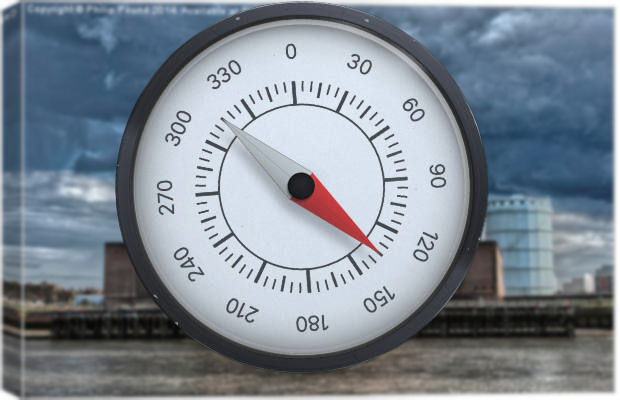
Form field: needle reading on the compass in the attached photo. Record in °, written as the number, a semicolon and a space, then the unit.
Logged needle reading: 135; °
